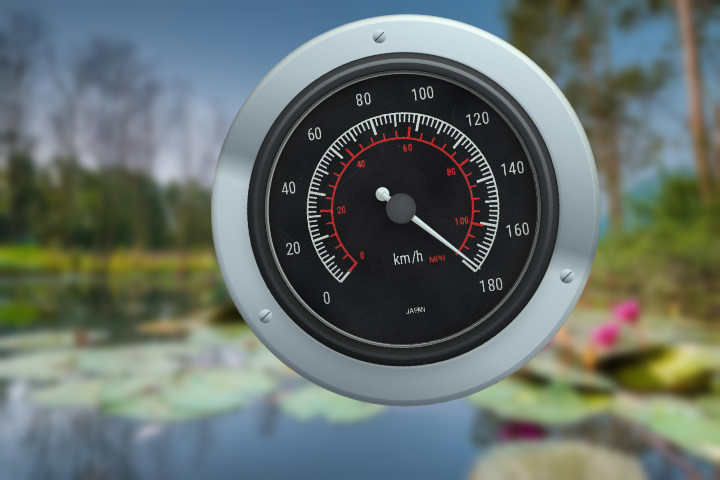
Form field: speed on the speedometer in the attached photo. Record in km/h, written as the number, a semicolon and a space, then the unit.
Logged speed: 178; km/h
